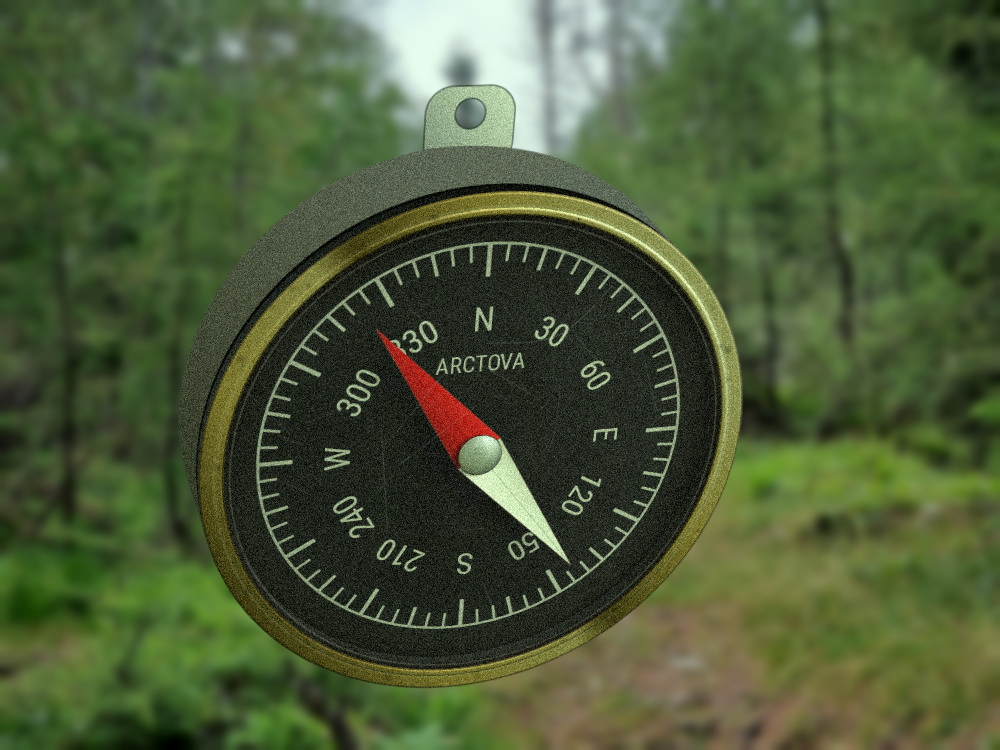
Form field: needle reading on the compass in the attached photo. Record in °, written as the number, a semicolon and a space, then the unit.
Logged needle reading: 322.5; °
